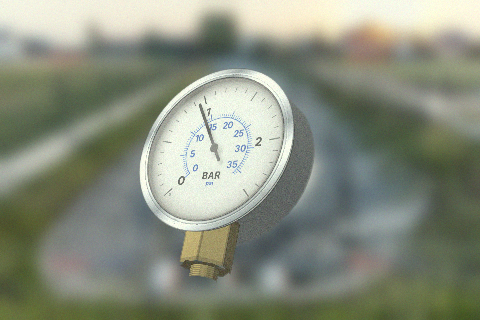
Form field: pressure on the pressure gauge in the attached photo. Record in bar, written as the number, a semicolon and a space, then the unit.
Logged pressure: 0.95; bar
